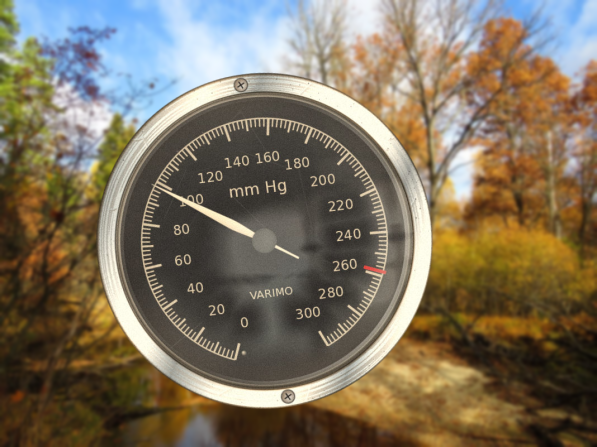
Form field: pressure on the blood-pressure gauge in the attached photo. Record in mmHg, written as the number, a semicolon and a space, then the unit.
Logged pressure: 98; mmHg
